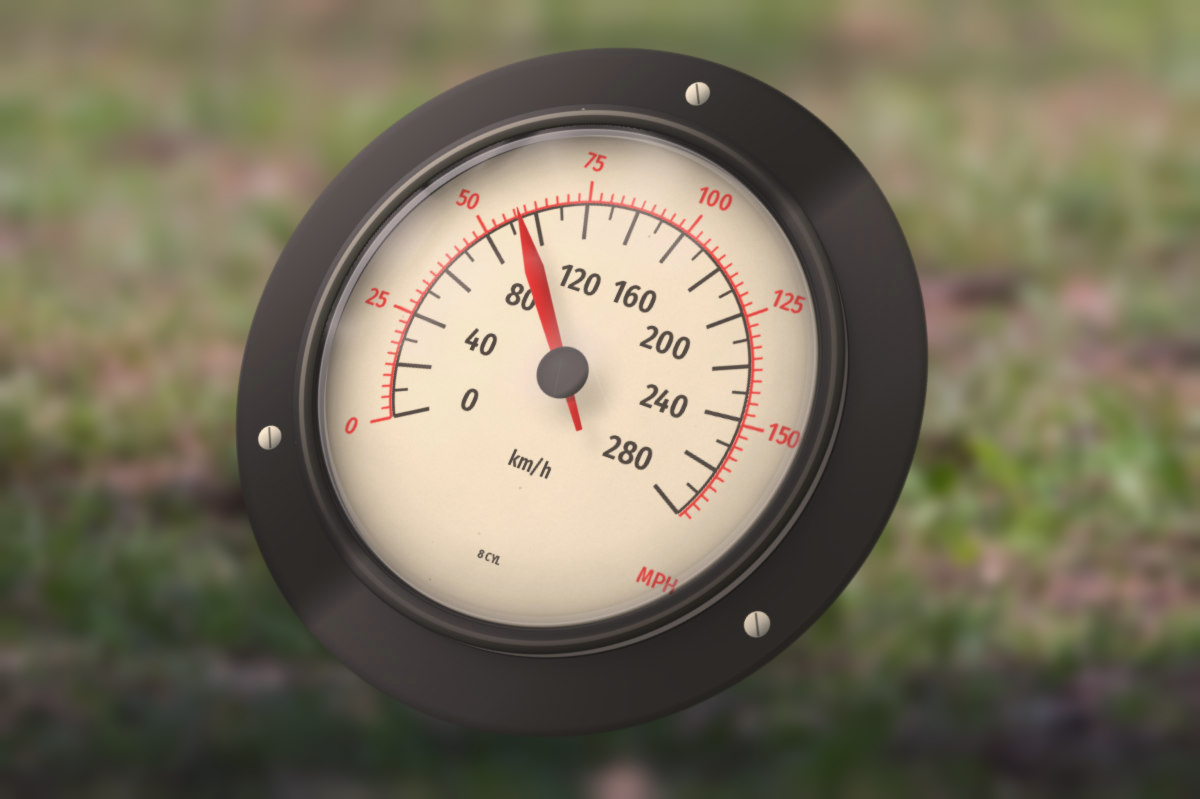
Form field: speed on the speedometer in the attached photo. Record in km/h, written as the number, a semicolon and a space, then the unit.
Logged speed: 95; km/h
